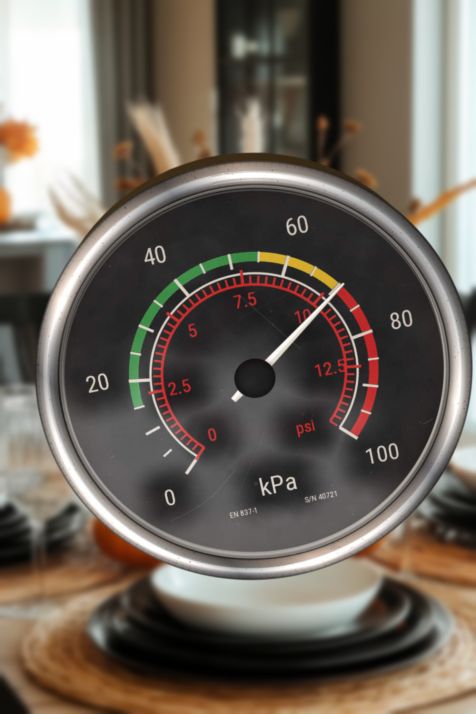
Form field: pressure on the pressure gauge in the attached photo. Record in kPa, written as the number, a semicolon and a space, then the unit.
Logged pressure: 70; kPa
